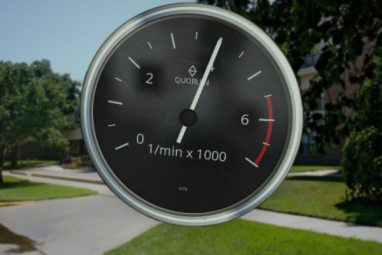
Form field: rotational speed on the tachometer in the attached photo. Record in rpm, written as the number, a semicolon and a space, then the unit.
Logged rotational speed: 4000; rpm
